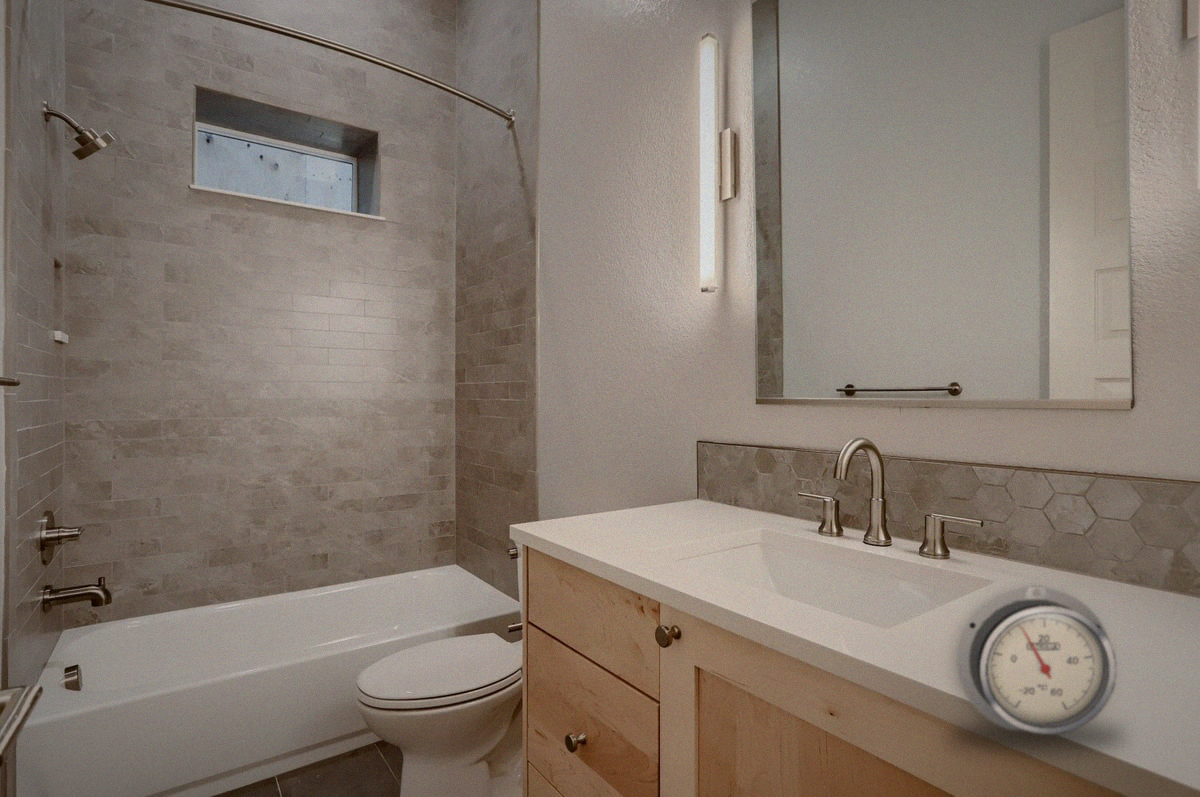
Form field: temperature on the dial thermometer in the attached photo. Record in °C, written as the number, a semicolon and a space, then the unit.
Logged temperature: 12; °C
